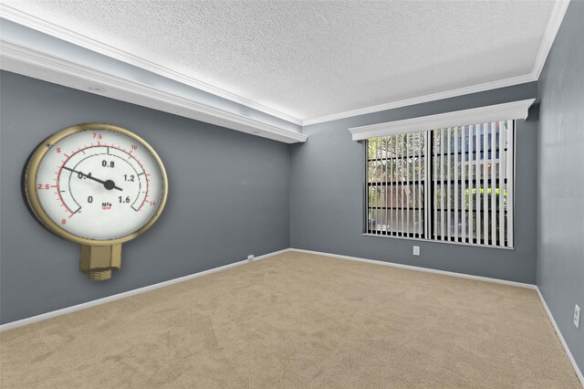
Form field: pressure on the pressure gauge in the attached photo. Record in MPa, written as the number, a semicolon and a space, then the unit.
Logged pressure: 0.4; MPa
